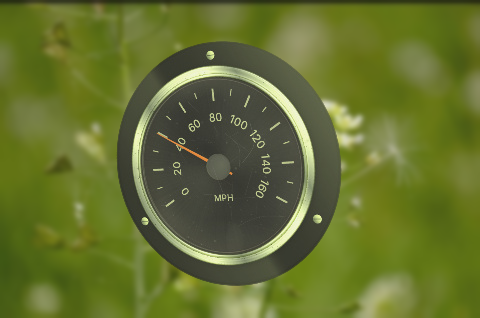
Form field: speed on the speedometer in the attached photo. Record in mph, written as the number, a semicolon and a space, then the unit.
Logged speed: 40; mph
